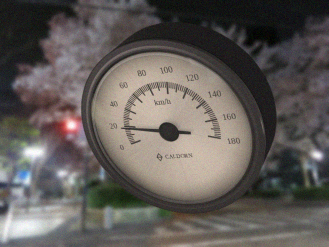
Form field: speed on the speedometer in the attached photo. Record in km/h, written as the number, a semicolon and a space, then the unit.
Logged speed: 20; km/h
